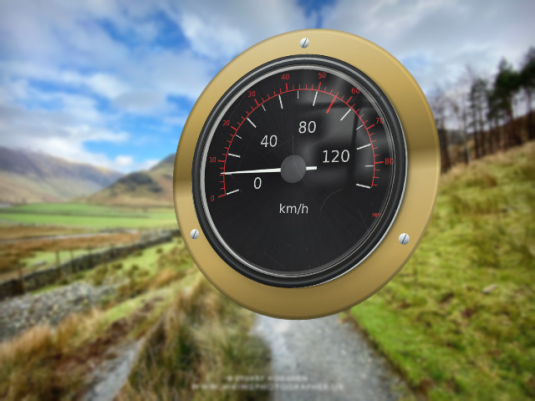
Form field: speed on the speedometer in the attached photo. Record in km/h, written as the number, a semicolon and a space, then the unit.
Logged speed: 10; km/h
